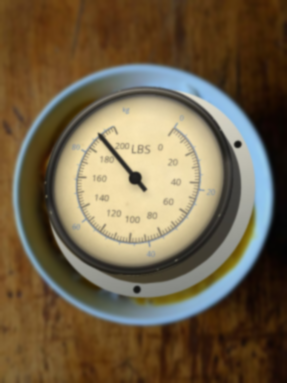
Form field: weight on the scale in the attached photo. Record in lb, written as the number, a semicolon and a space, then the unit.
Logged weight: 190; lb
